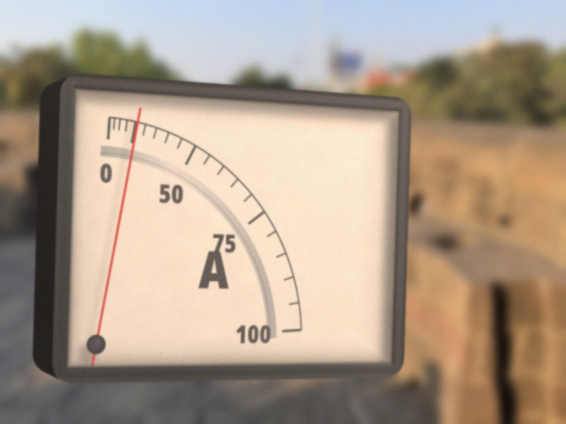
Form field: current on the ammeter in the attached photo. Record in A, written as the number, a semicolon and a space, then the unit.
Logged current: 25; A
